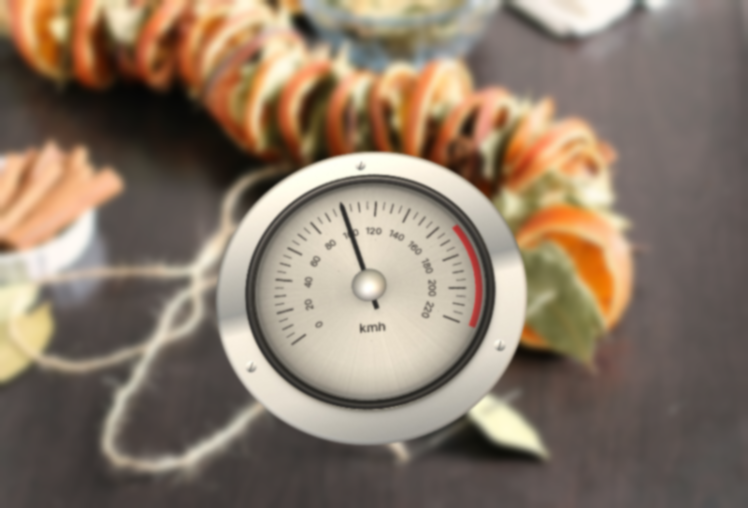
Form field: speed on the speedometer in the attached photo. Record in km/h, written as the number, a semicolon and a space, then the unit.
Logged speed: 100; km/h
